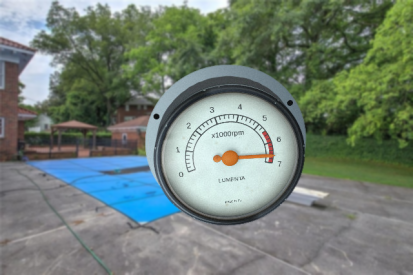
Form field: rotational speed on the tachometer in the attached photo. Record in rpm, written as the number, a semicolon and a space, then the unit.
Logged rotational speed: 6600; rpm
